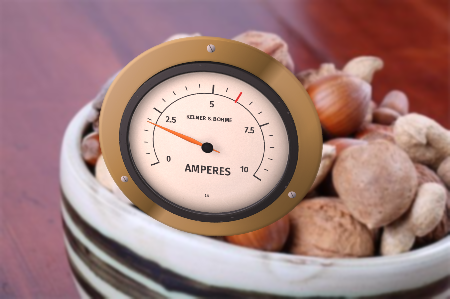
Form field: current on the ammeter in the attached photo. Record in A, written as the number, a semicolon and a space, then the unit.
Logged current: 2; A
